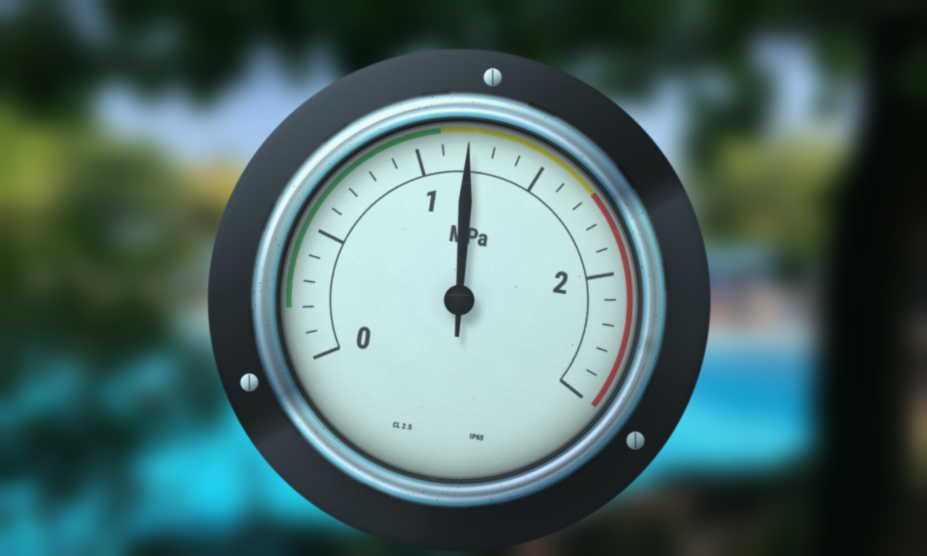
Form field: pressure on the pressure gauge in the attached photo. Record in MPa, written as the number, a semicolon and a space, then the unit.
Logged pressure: 1.2; MPa
